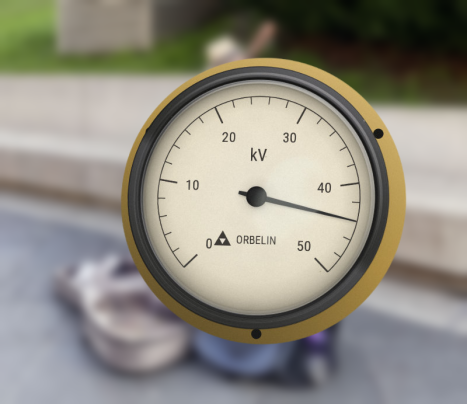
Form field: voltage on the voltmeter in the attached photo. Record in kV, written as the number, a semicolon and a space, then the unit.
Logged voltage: 44; kV
